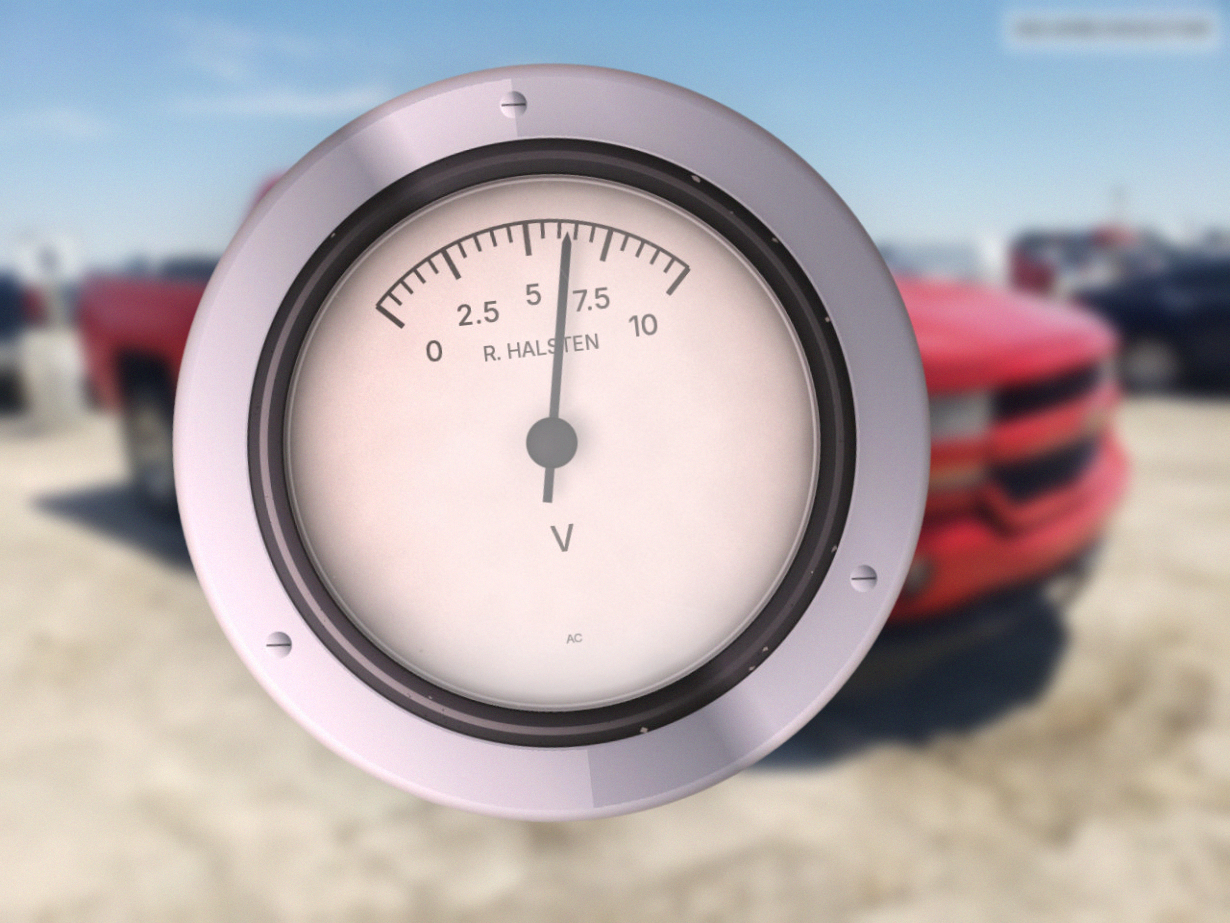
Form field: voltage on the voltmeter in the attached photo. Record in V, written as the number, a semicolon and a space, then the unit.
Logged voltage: 6.25; V
